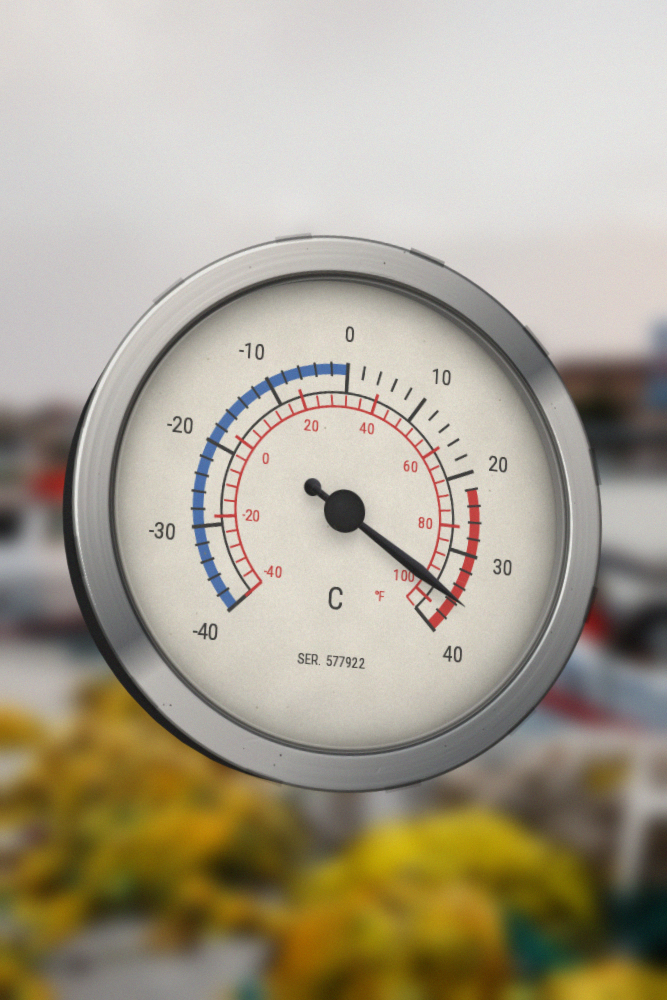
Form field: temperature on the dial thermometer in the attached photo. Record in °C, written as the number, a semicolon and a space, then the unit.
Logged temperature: 36; °C
